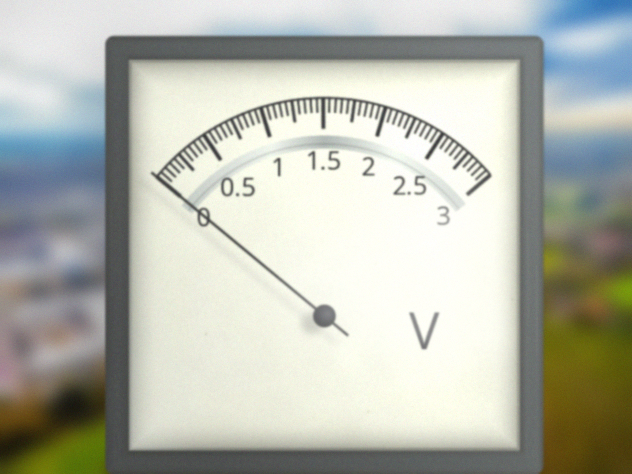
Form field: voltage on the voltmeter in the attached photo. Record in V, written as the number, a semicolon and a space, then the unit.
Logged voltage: 0; V
